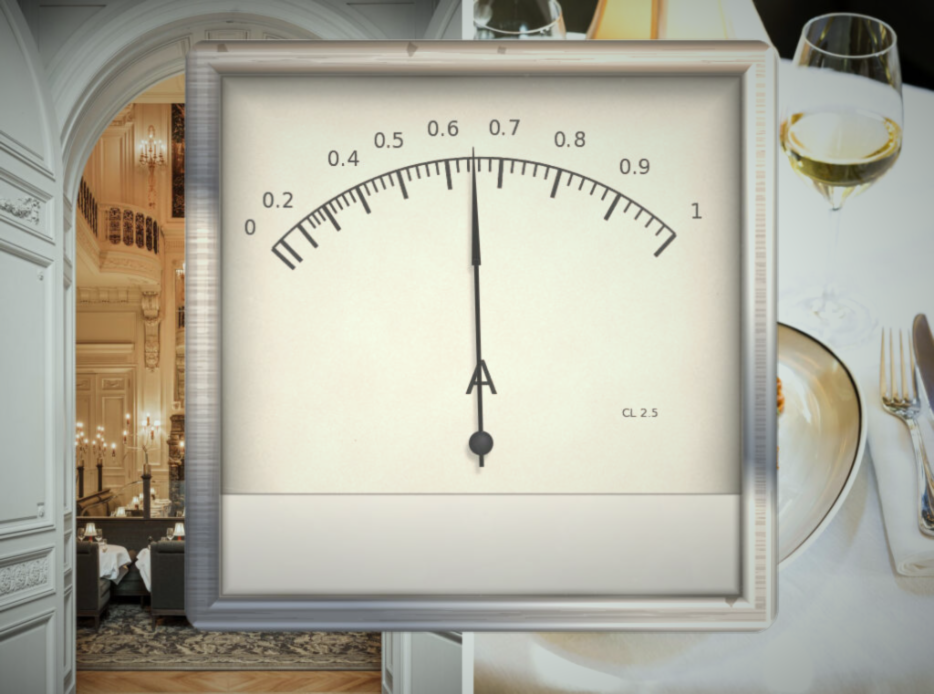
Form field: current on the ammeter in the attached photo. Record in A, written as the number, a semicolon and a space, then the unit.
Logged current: 0.65; A
